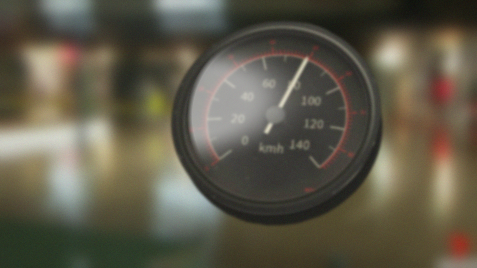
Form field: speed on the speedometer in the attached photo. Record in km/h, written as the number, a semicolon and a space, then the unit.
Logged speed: 80; km/h
